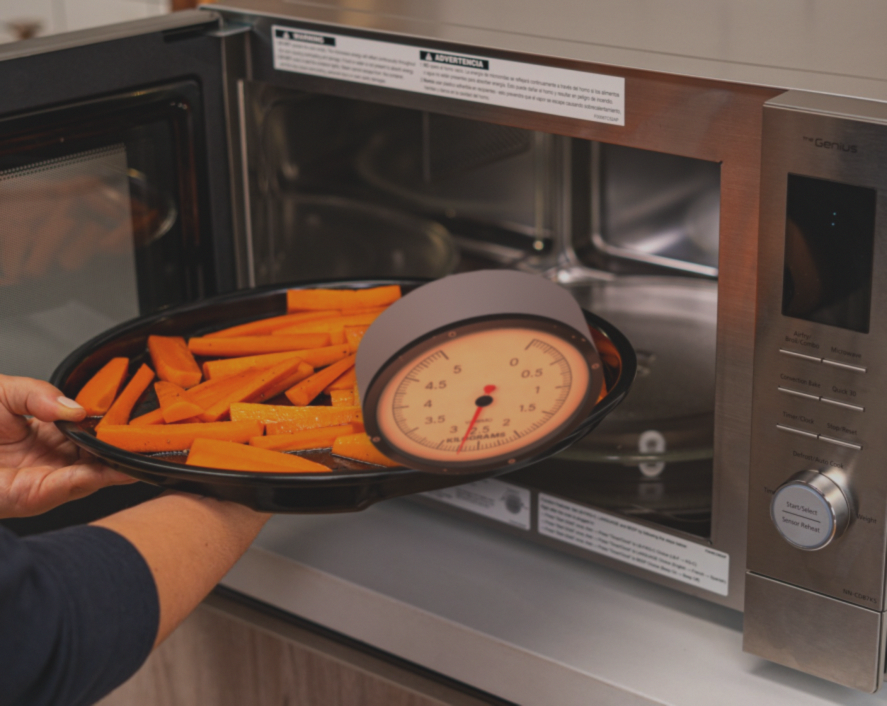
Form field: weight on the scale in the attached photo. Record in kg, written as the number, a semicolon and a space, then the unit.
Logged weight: 2.75; kg
